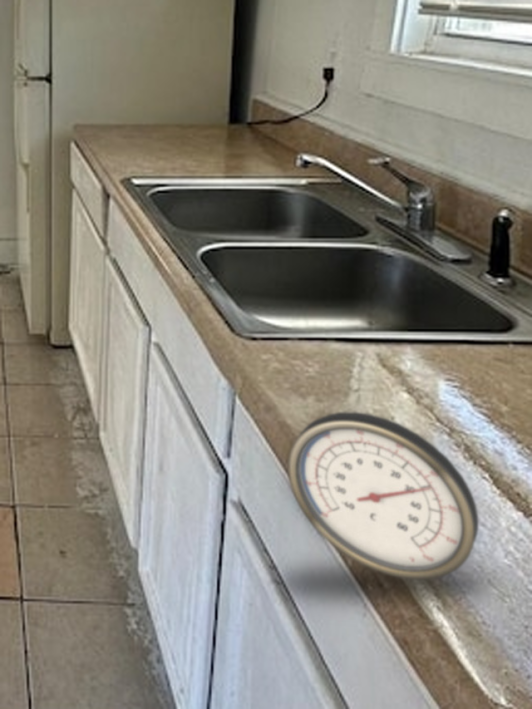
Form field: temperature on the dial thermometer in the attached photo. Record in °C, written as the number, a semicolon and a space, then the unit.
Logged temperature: 30; °C
